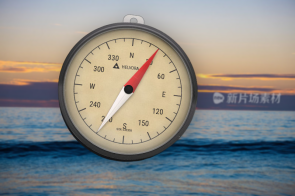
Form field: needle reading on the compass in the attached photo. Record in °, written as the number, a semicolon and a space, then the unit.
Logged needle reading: 30; °
